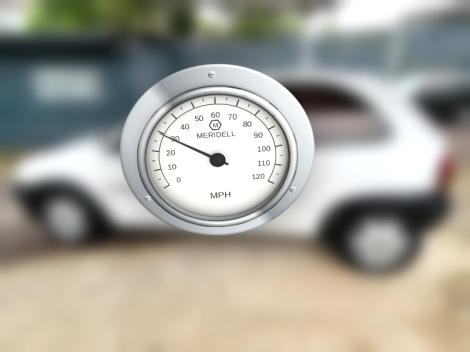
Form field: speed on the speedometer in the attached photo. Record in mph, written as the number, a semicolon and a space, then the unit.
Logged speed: 30; mph
